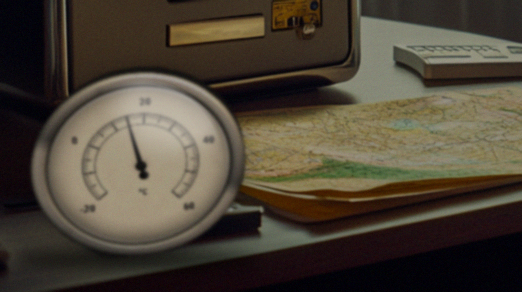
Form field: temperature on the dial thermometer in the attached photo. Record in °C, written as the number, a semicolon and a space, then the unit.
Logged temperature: 15; °C
